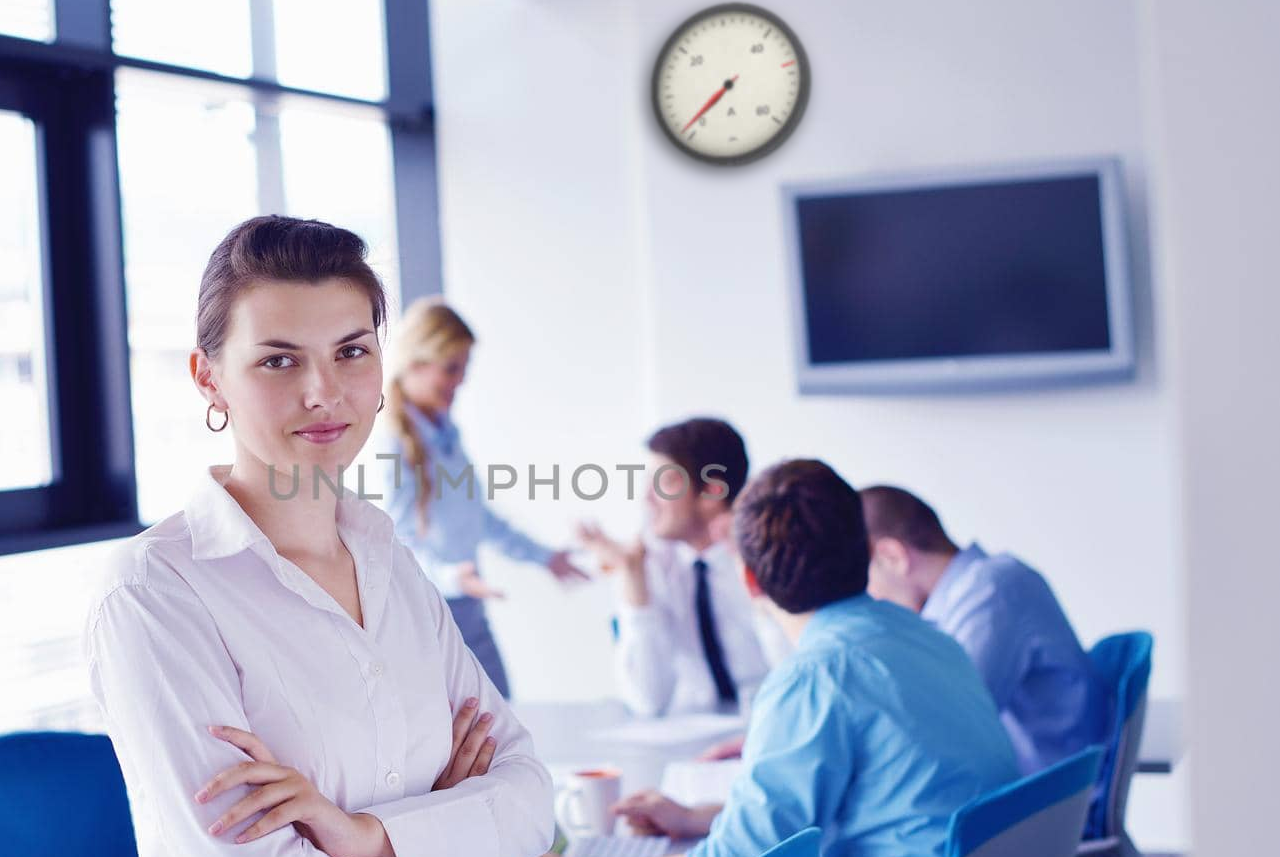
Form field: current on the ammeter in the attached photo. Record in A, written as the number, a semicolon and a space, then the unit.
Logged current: 2; A
